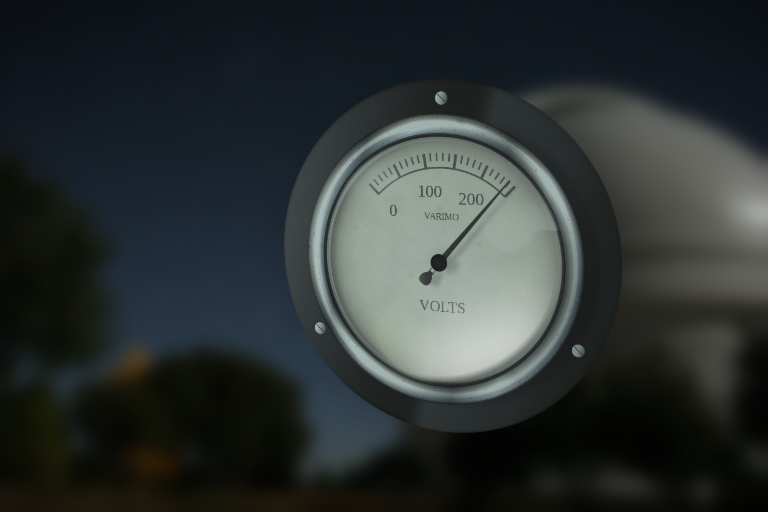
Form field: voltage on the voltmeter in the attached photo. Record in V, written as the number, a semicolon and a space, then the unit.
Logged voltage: 240; V
